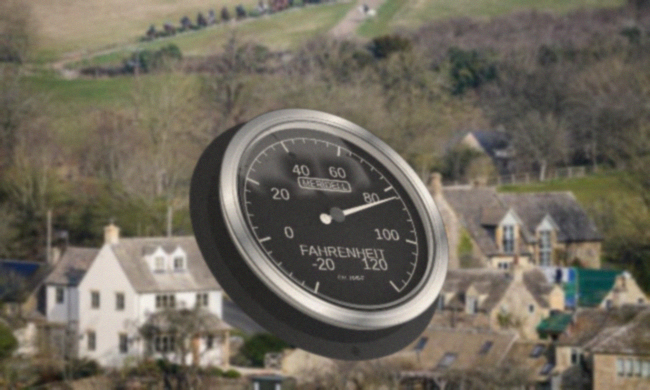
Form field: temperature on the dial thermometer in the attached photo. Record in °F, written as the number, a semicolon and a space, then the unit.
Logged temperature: 84; °F
